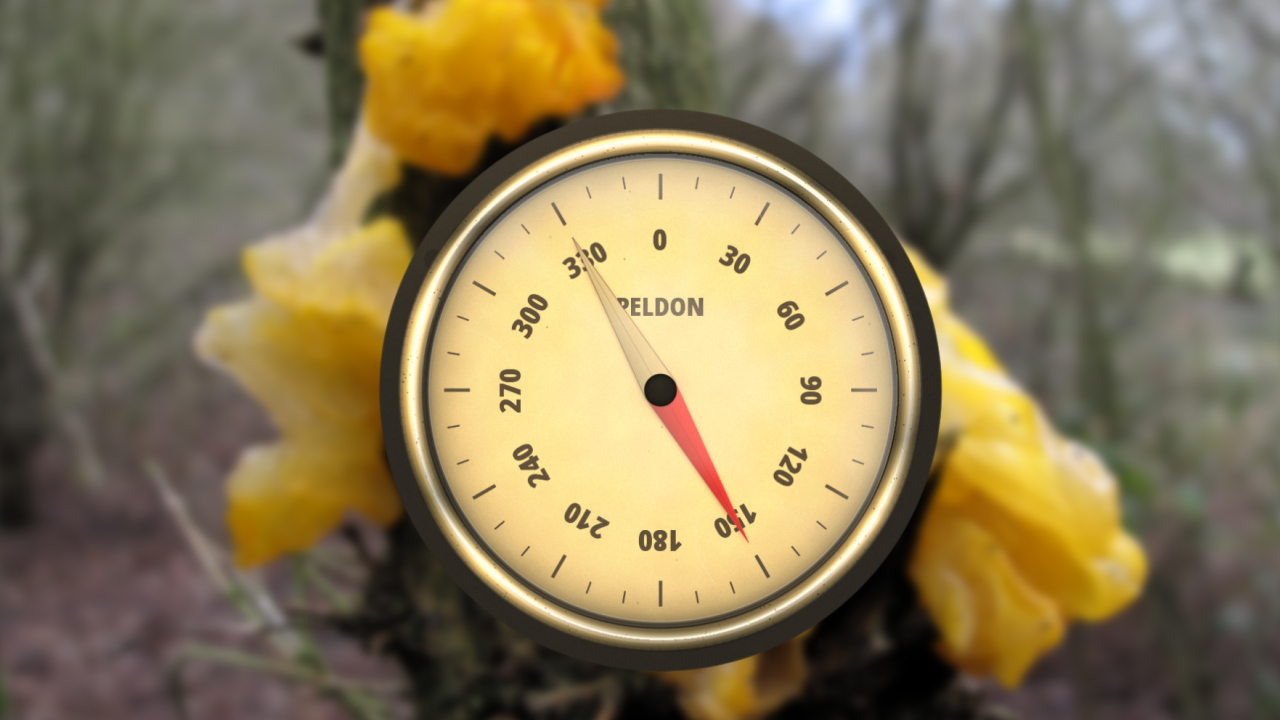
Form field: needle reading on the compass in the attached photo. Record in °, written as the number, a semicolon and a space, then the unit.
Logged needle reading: 150; °
